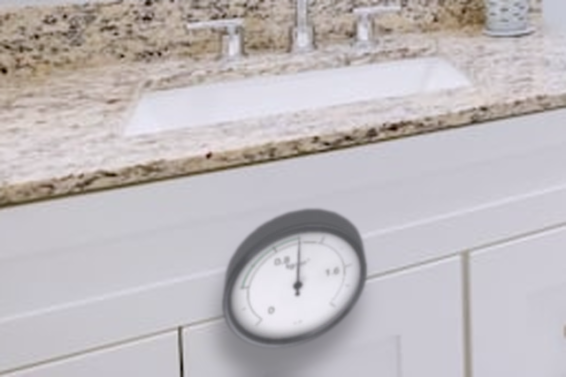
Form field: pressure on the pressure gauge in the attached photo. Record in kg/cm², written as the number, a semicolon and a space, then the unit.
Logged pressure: 1; kg/cm²
